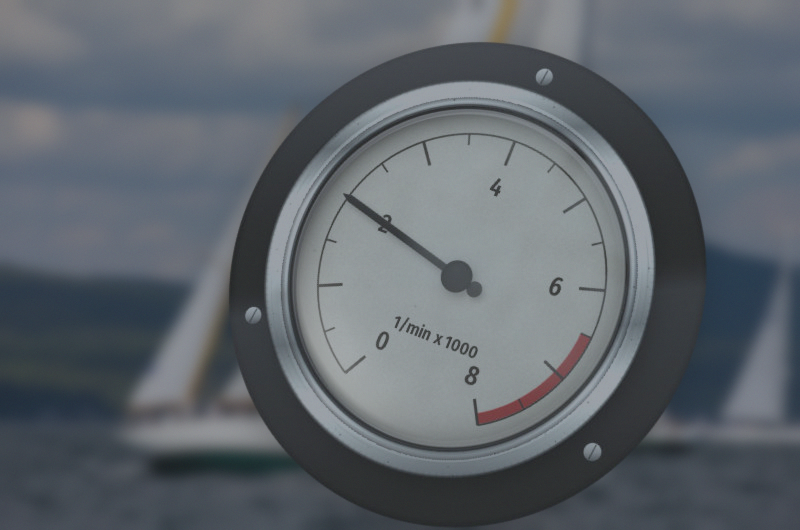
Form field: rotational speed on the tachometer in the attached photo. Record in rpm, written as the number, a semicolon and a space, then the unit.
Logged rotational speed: 2000; rpm
